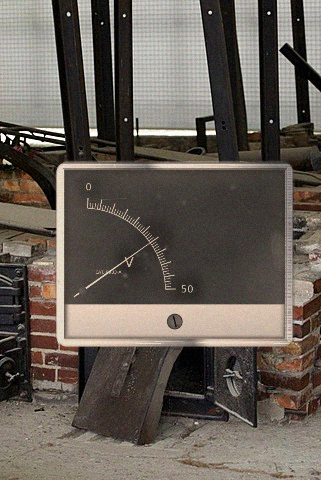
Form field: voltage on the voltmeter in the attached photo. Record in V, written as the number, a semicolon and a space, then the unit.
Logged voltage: 30; V
